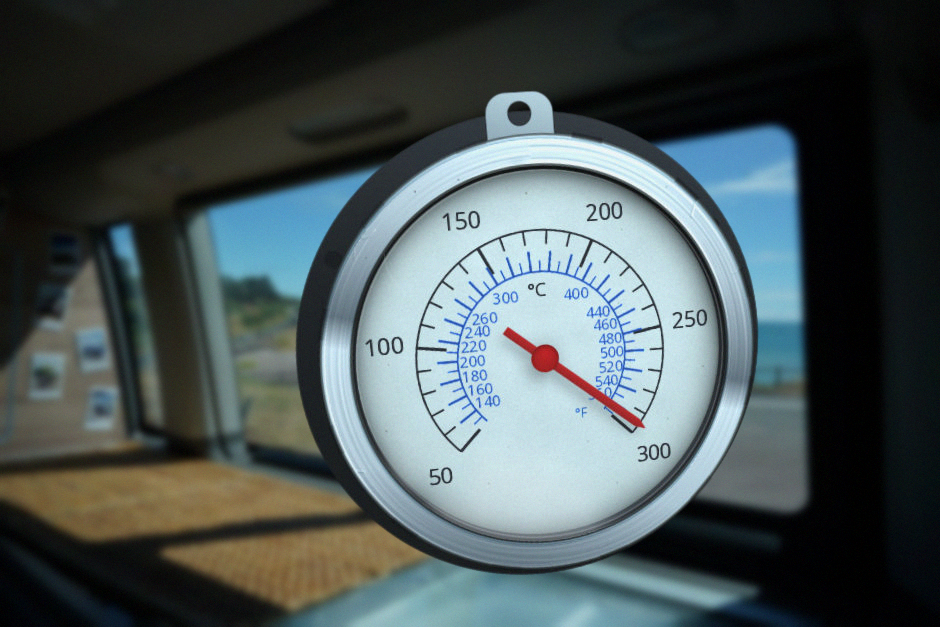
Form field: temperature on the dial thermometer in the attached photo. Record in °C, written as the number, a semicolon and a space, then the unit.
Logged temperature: 295; °C
